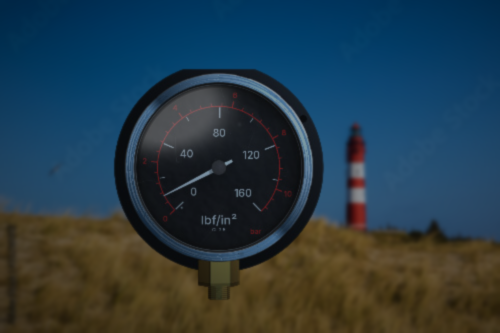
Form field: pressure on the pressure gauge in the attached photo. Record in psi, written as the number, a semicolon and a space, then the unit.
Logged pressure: 10; psi
